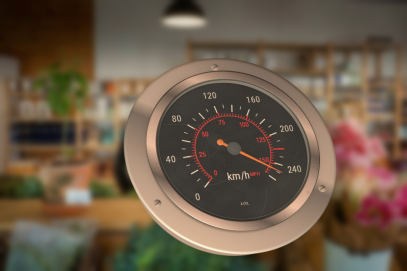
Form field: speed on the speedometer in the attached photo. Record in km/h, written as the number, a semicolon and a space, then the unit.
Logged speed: 250; km/h
